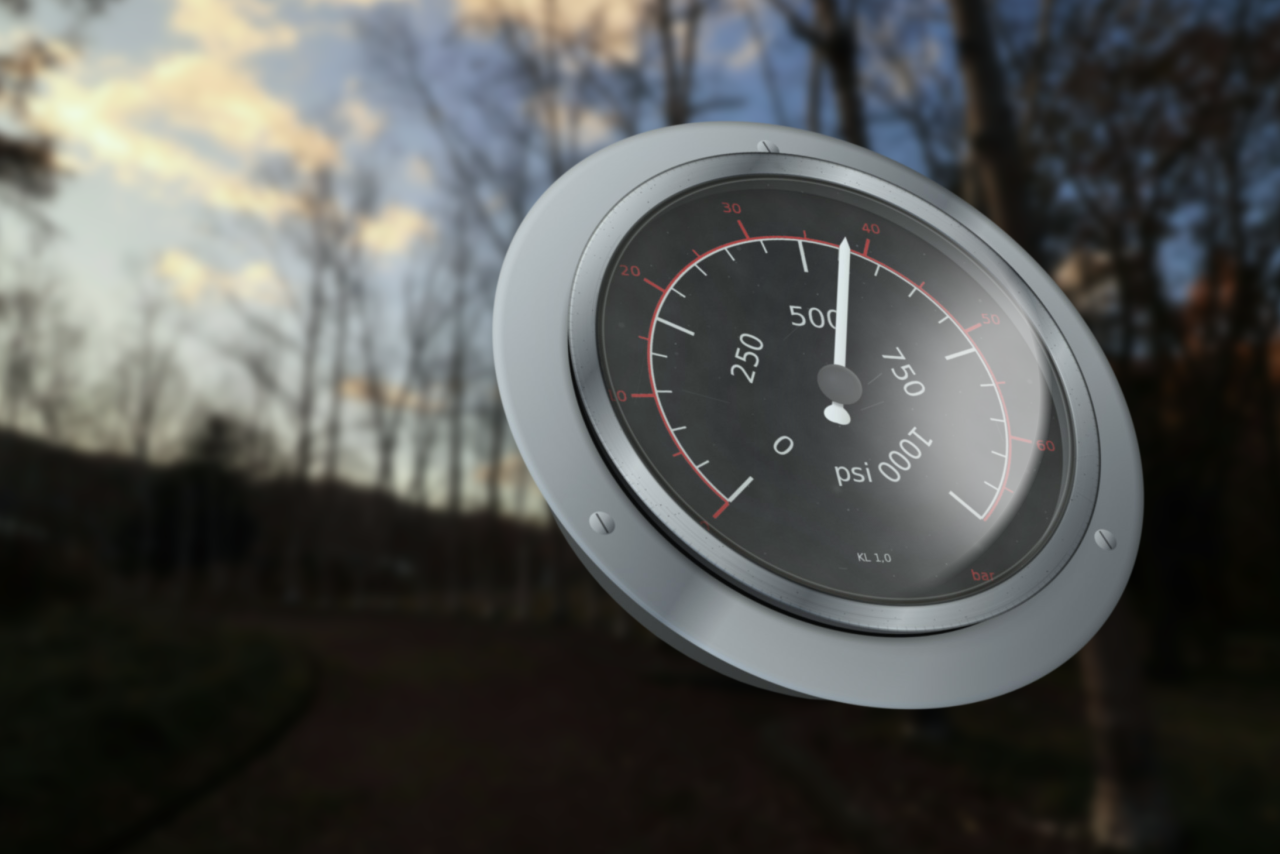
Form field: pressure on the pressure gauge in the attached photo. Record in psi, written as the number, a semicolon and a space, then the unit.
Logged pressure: 550; psi
